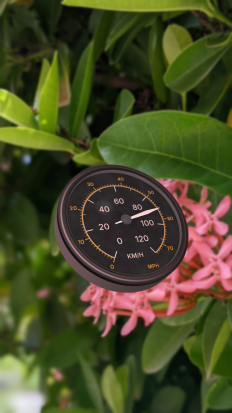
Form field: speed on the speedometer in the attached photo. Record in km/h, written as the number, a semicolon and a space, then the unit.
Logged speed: 90; km/h
